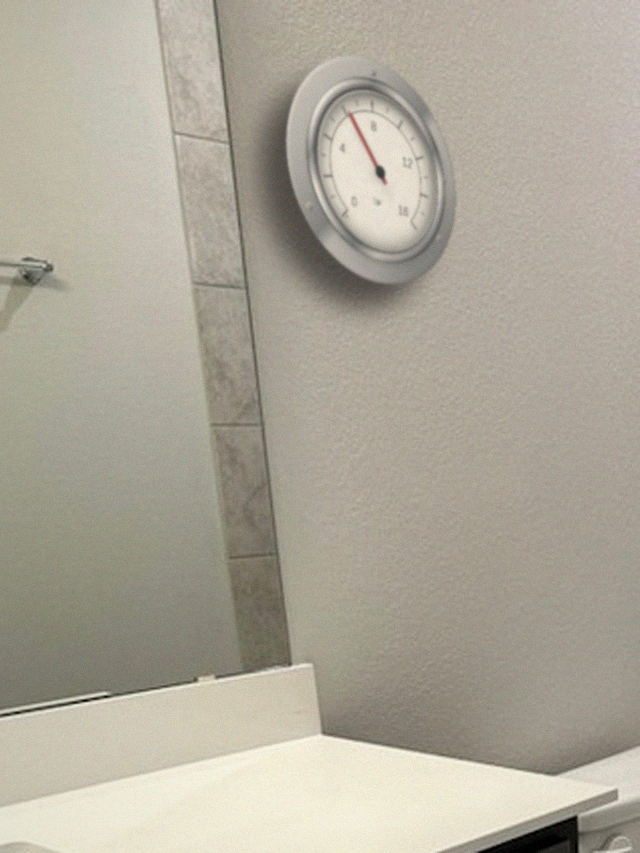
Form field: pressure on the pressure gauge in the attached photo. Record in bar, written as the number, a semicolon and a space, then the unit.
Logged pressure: 6; bar
